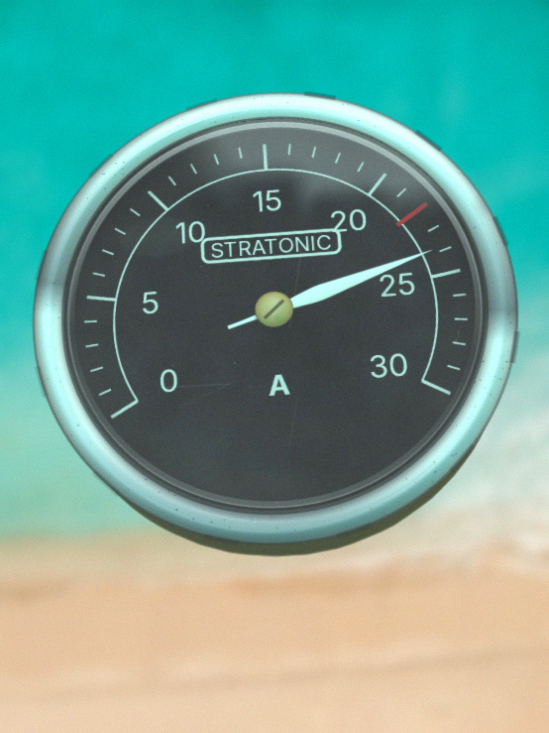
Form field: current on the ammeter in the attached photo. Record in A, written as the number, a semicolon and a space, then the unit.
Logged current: 24; A
